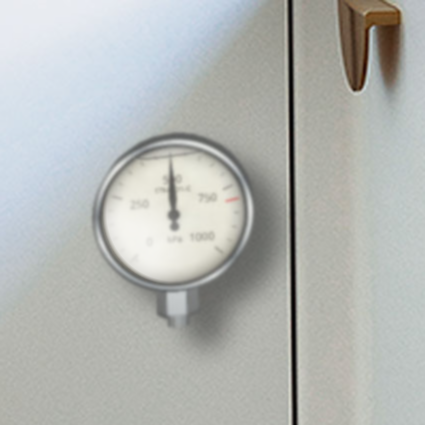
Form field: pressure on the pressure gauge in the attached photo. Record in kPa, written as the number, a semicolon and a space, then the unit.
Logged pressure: 500; kPa
